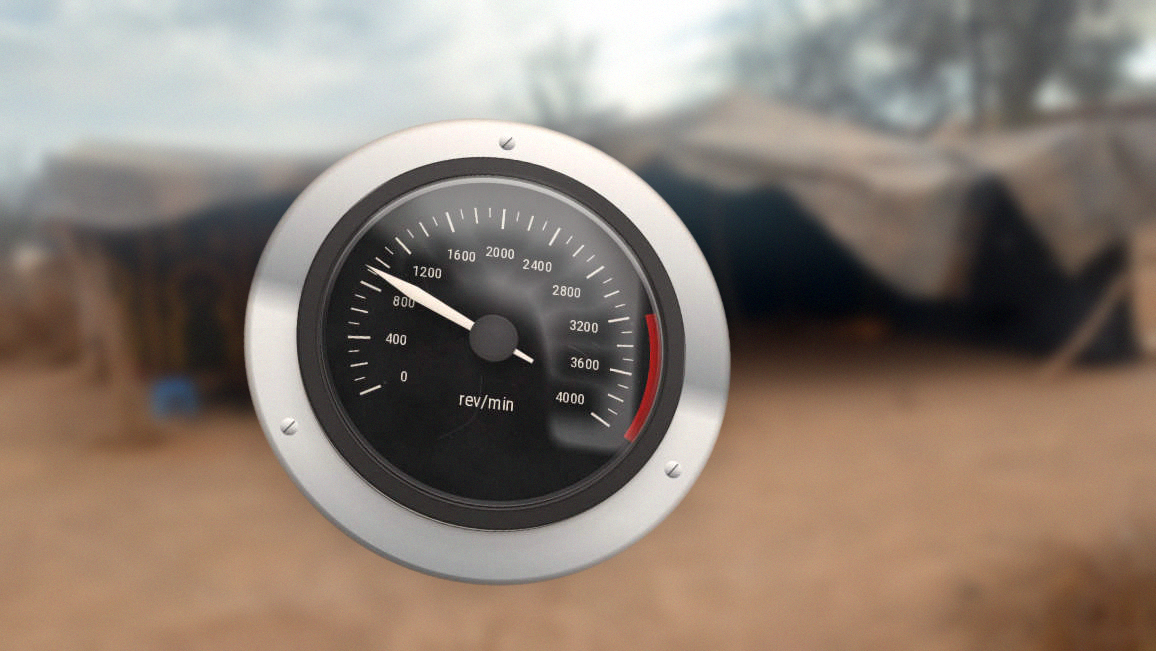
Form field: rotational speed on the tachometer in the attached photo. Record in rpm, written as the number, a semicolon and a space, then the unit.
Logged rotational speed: 900; rpm
